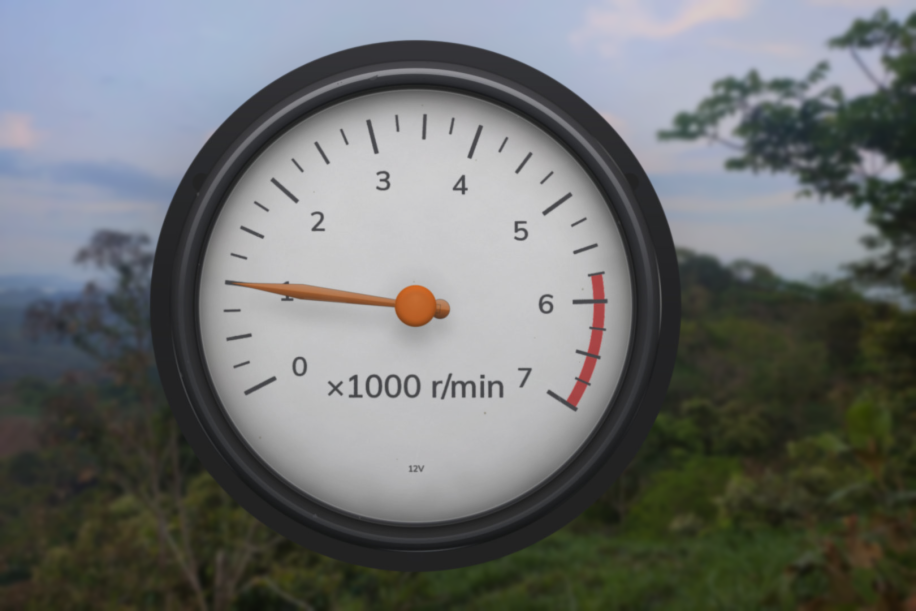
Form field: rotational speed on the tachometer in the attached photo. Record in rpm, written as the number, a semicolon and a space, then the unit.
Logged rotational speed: 1000; rpm
